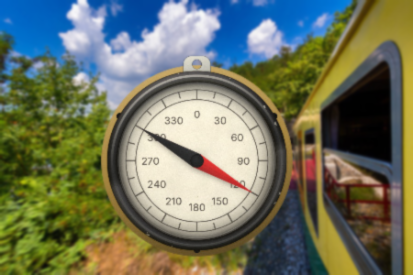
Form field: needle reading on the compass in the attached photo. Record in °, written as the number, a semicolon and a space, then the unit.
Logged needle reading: 120; °
